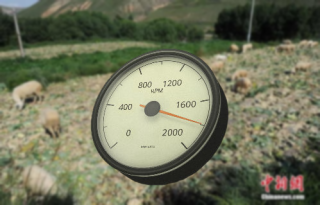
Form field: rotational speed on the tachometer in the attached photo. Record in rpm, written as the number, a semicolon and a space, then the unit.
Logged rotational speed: 1800; rpm
